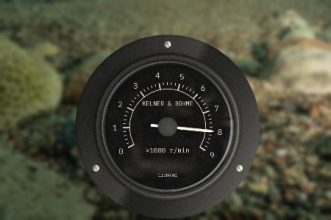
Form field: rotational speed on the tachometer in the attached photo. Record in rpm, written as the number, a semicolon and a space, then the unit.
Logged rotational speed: 8000; rpm
